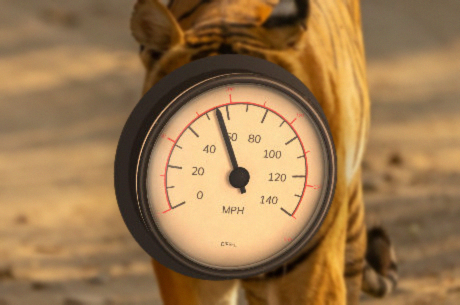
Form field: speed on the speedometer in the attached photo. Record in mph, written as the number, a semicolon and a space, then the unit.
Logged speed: 55; mph
